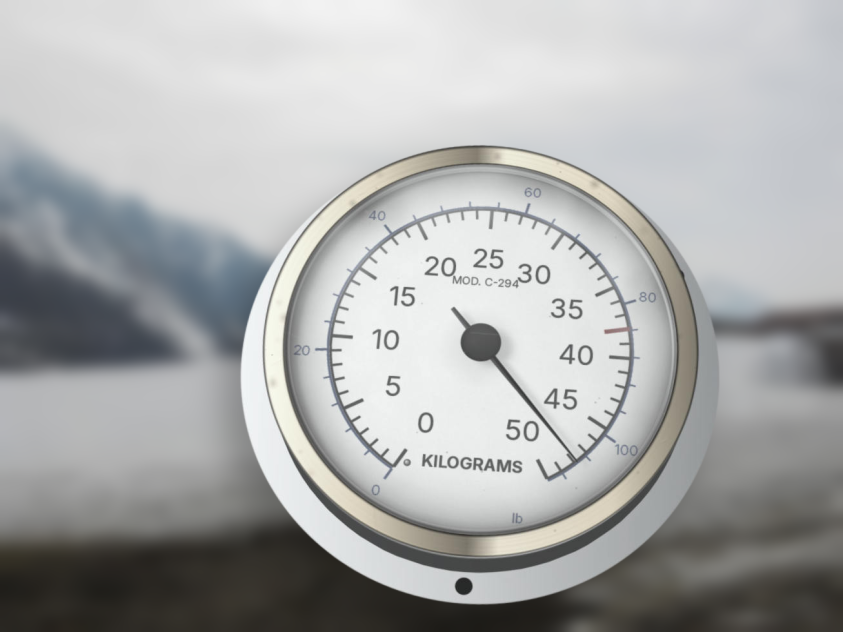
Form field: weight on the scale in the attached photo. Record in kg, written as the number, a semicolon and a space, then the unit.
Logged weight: 48; kg
